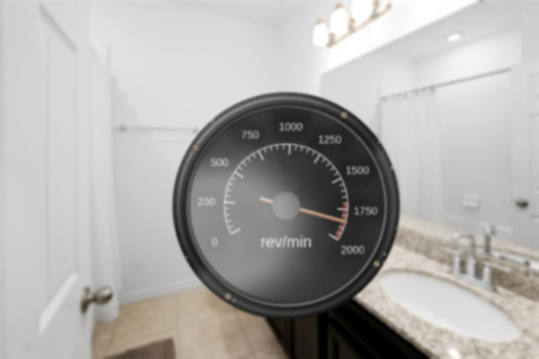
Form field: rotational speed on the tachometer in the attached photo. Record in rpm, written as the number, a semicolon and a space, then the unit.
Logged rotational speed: 1850; rpm
